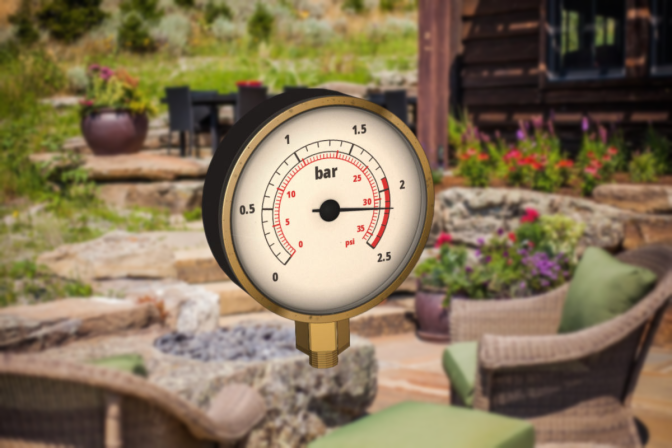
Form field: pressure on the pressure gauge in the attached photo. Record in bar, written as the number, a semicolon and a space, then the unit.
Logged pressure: 2.15; bar
